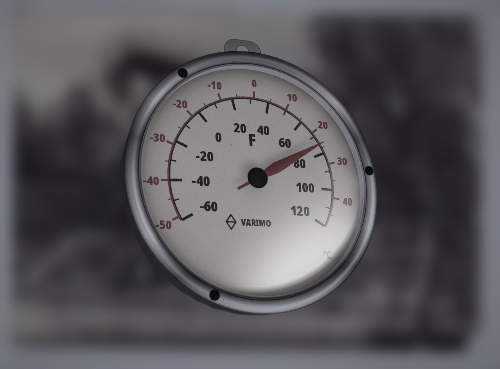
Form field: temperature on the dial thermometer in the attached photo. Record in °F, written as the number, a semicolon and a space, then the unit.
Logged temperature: 75; °F
